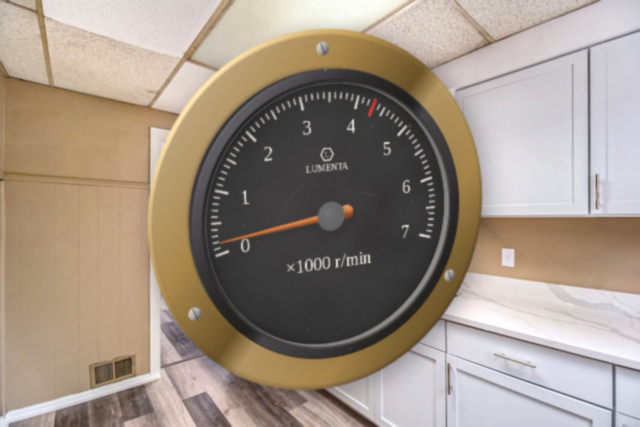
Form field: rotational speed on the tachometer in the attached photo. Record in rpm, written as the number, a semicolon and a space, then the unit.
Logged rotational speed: 200; rpm
